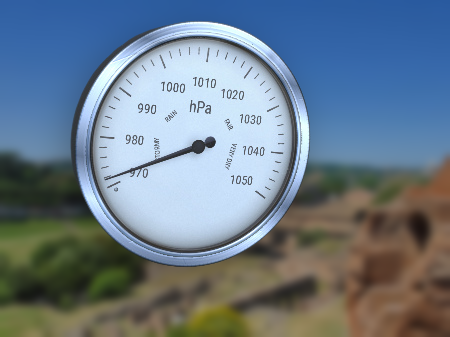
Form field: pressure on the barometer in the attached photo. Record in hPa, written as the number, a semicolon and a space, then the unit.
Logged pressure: 972; hPa
